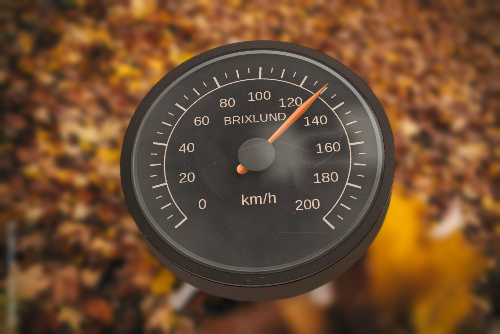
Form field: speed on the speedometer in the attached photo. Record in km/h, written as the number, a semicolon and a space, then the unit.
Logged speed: 130; km/h
